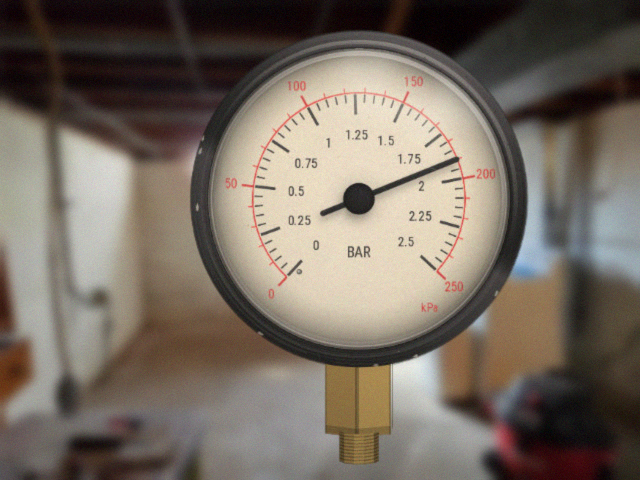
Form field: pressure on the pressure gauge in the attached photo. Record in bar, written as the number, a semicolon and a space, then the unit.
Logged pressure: 1.9; bar
